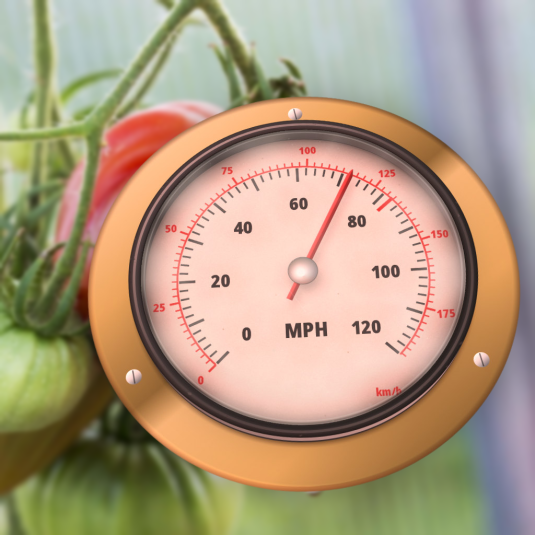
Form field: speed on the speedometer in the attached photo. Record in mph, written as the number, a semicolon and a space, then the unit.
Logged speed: 72; mph
